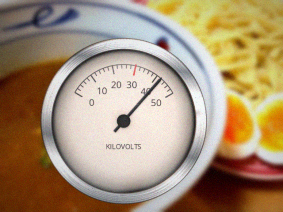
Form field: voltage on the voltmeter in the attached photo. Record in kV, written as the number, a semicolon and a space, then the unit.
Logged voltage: 42; kV
